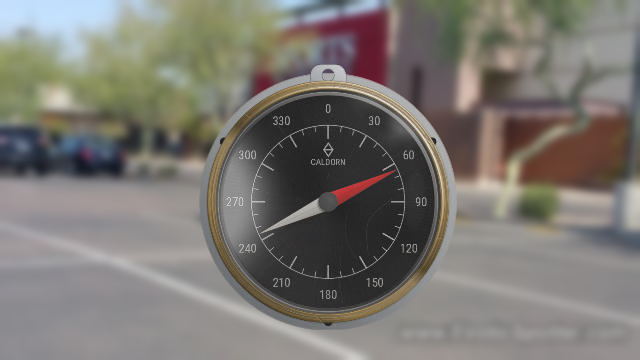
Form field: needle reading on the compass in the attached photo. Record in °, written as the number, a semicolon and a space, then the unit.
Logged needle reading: 65; °
